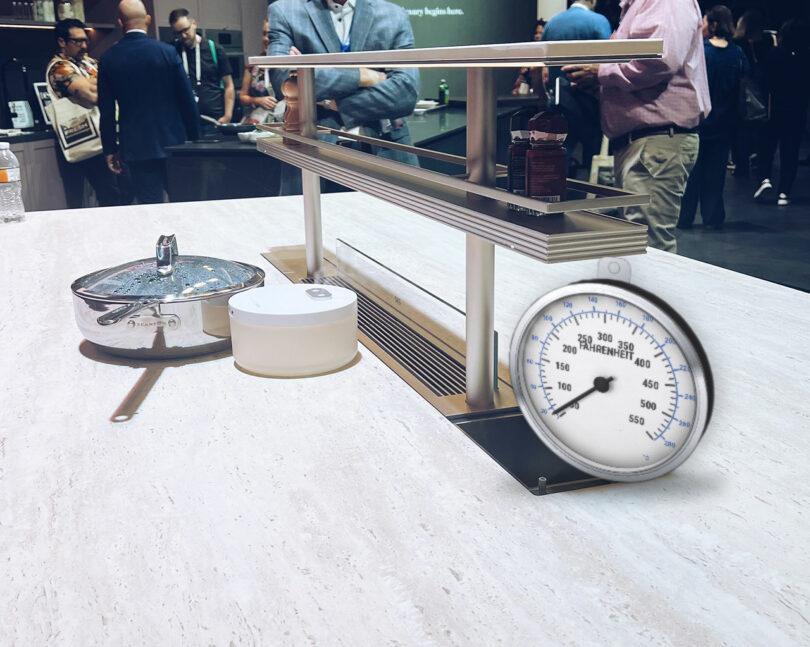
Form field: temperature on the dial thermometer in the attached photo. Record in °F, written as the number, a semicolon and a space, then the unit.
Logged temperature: 60; °F
